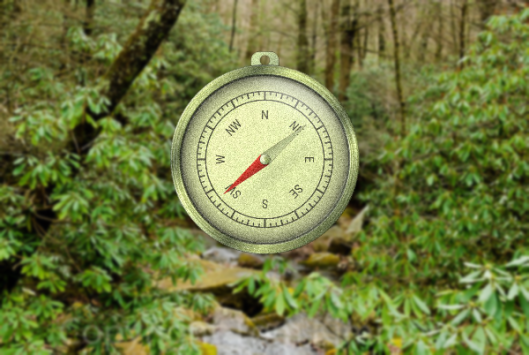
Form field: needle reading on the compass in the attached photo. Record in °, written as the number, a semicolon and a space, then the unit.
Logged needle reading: 230; °
